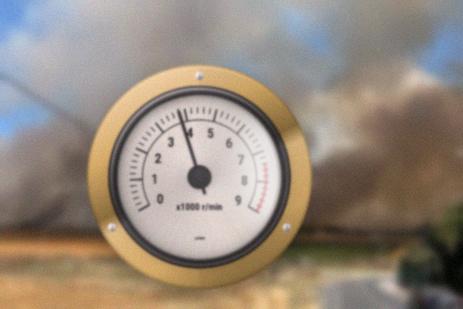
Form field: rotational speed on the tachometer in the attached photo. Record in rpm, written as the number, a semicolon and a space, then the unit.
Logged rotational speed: 3800; rpm
